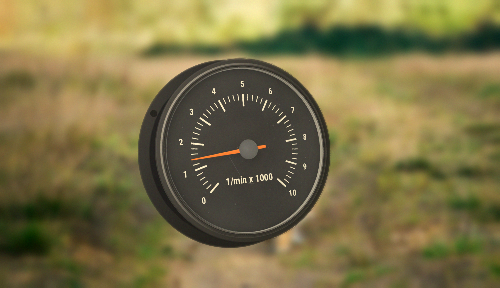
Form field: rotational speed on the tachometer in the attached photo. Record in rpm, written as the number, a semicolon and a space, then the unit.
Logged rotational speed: 1400; rpm
